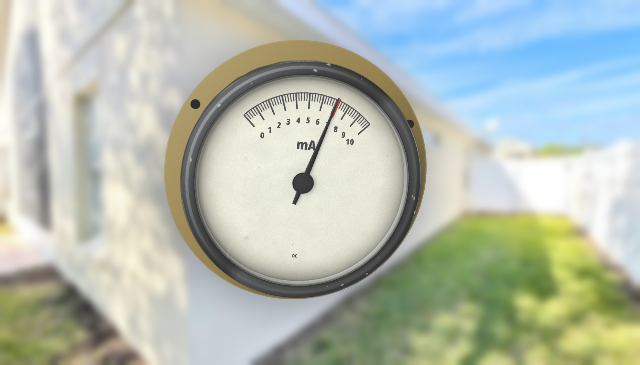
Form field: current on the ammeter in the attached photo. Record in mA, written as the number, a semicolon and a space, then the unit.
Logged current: 7; mA
